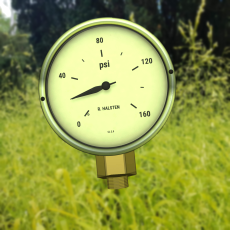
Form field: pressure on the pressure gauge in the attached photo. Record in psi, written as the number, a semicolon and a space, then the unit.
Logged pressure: 20; psi
